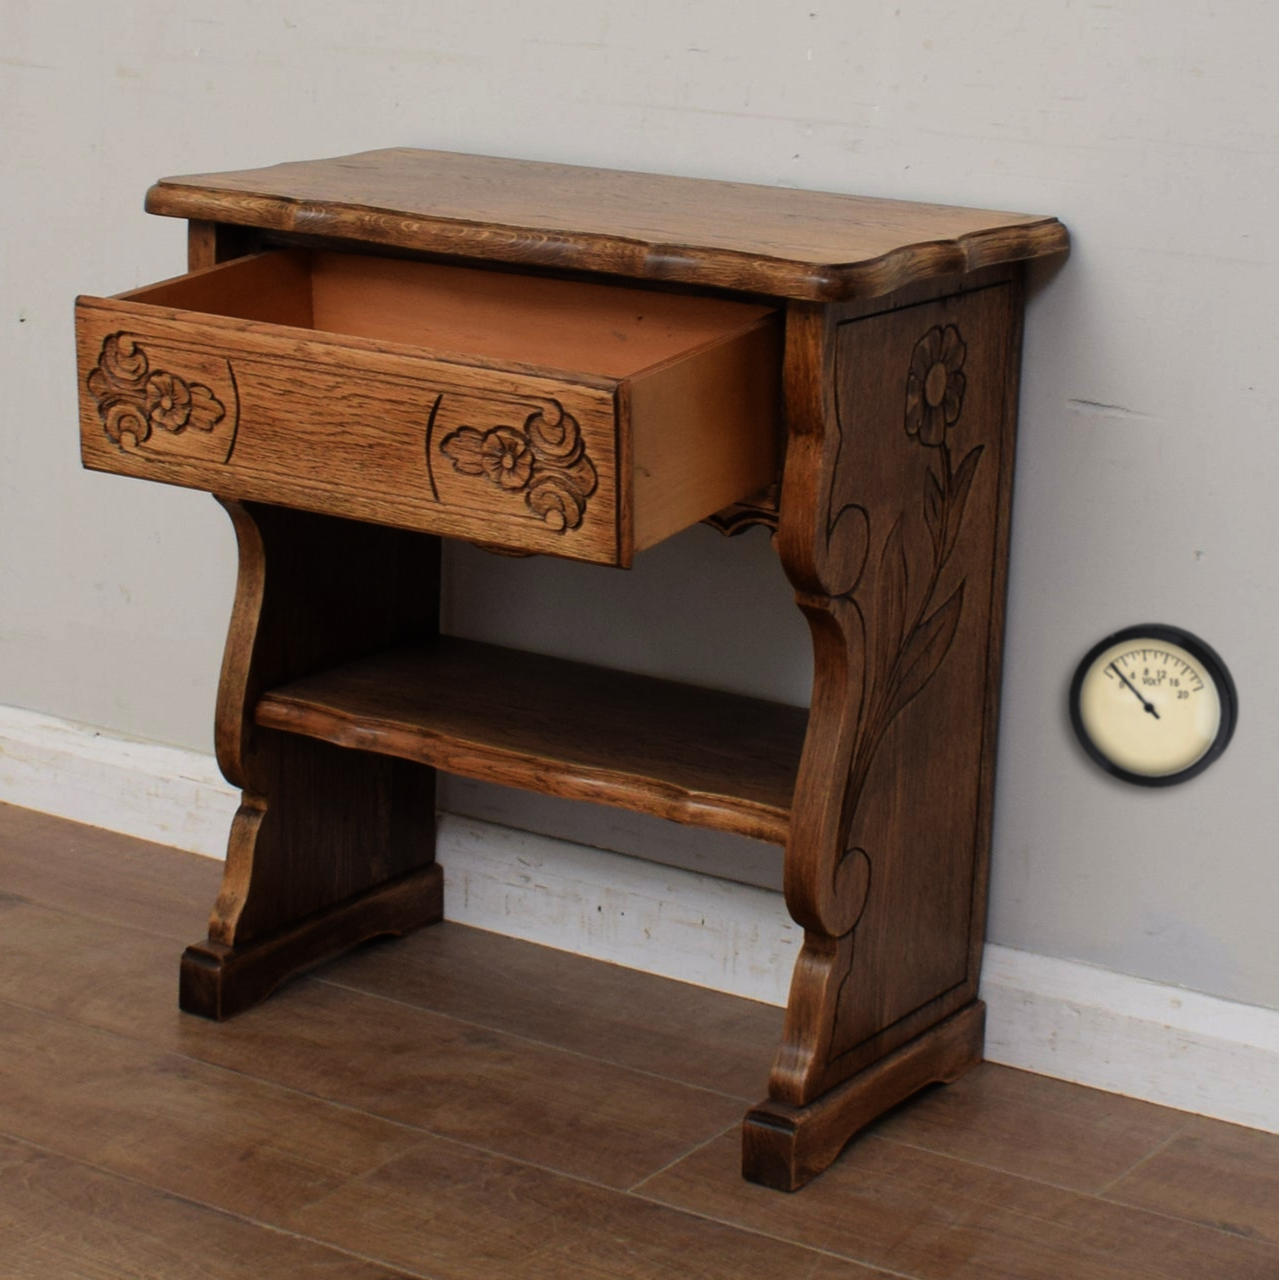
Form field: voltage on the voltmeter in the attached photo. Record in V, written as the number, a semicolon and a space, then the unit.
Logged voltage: 2; V
